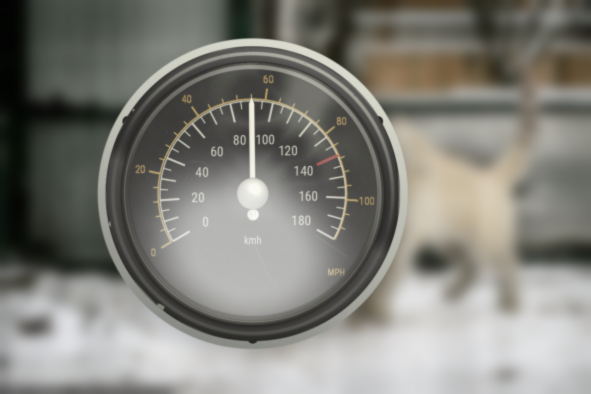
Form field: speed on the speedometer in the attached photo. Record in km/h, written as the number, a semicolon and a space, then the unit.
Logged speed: 90; km/h
